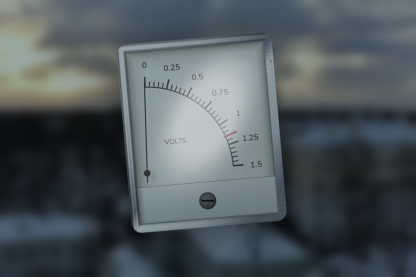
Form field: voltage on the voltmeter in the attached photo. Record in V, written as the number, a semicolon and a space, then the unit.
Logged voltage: 0; V
